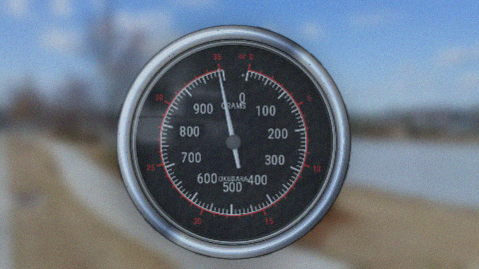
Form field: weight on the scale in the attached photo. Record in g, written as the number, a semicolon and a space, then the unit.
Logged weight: 990; g
